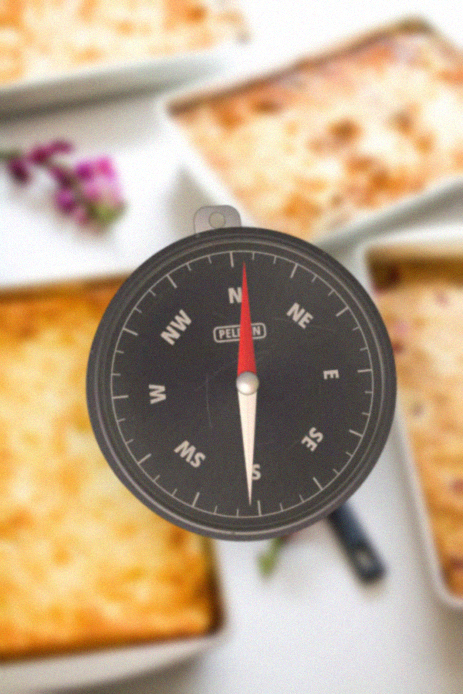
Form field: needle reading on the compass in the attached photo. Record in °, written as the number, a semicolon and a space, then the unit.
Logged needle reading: 5; °
